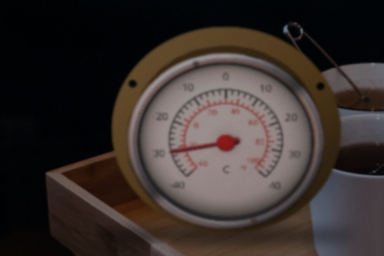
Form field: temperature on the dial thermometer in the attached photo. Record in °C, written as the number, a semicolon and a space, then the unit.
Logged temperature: -30; °C
